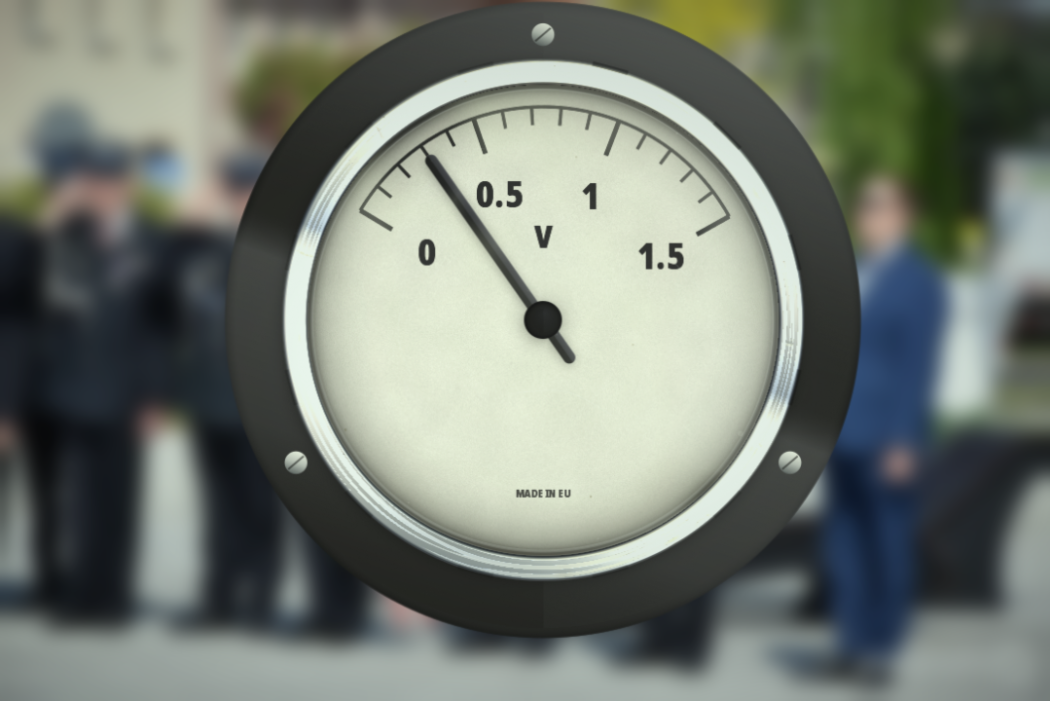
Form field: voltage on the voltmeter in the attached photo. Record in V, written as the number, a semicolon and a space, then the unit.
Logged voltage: 0.3; V
